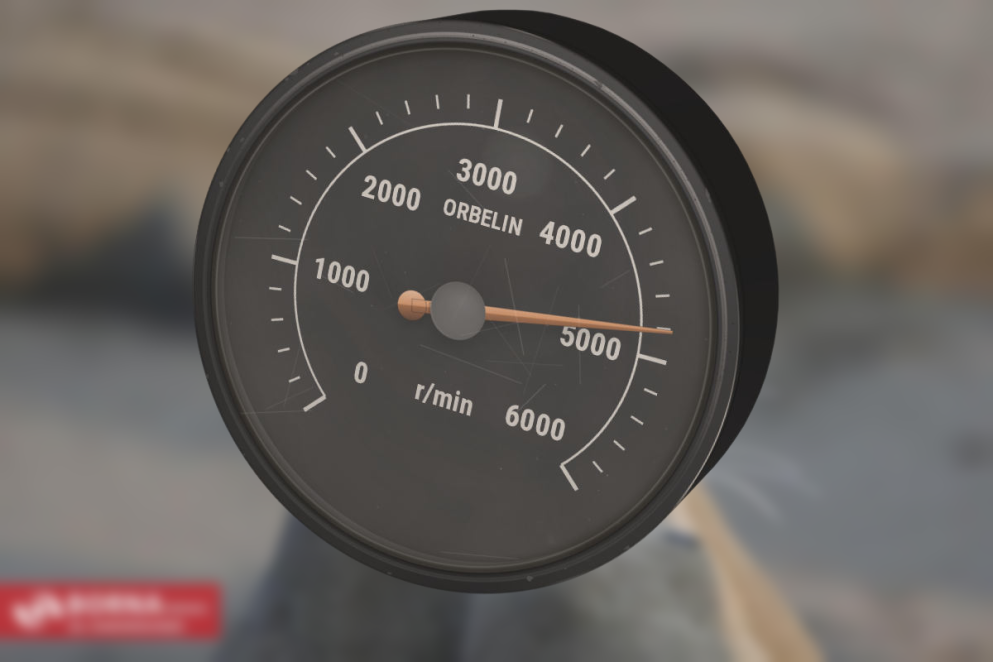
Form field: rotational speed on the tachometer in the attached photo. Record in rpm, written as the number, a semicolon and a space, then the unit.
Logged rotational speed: 4800; rpm
